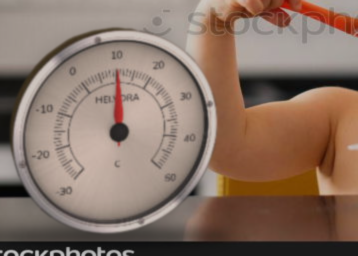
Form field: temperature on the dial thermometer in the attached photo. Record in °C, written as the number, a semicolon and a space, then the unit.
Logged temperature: 10; °C
